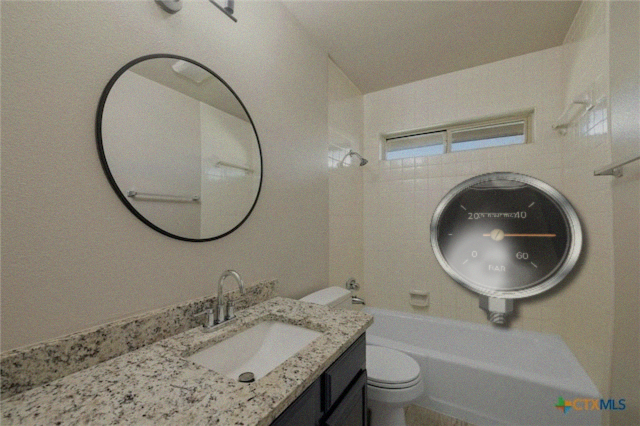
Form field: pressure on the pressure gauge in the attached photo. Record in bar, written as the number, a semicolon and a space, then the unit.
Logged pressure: 50; bar
